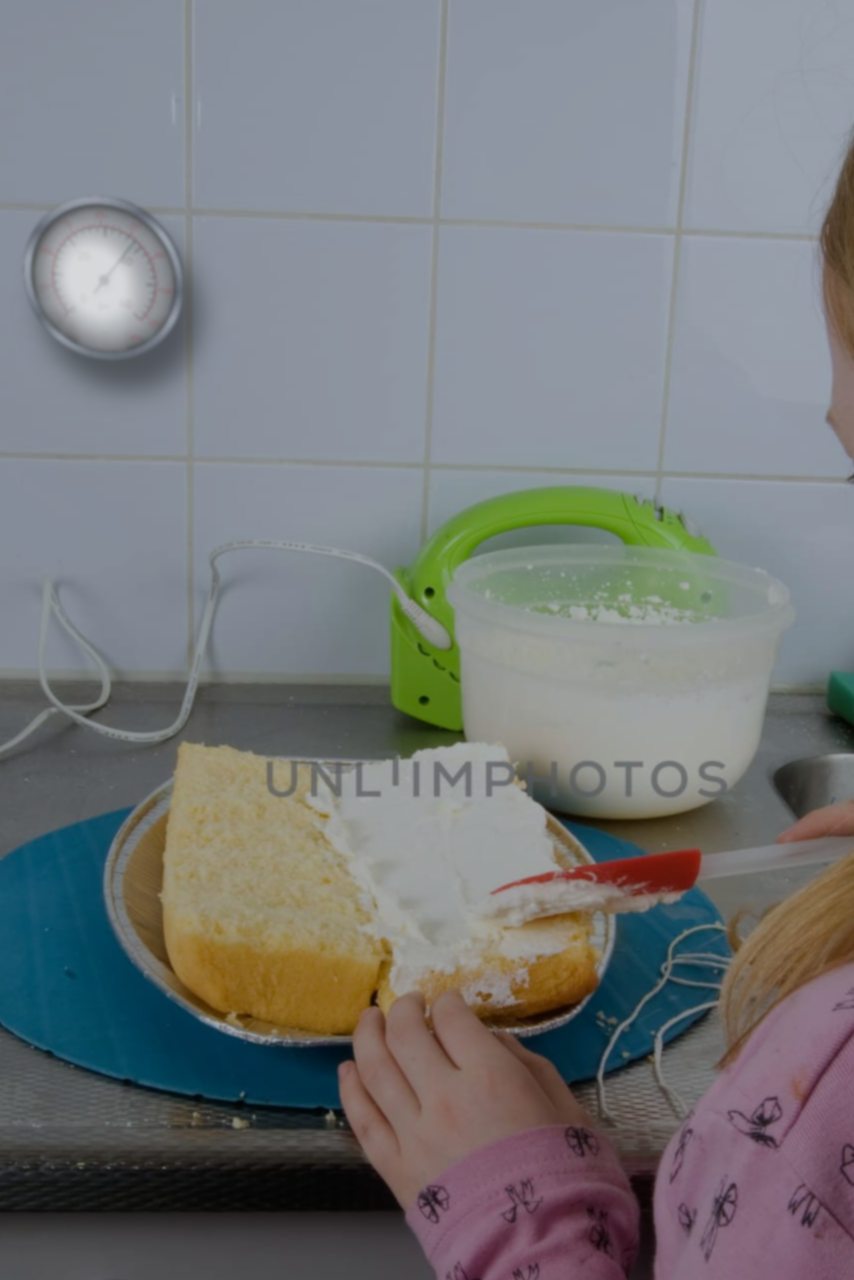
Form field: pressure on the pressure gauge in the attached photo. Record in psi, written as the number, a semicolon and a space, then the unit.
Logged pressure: 38; psi
